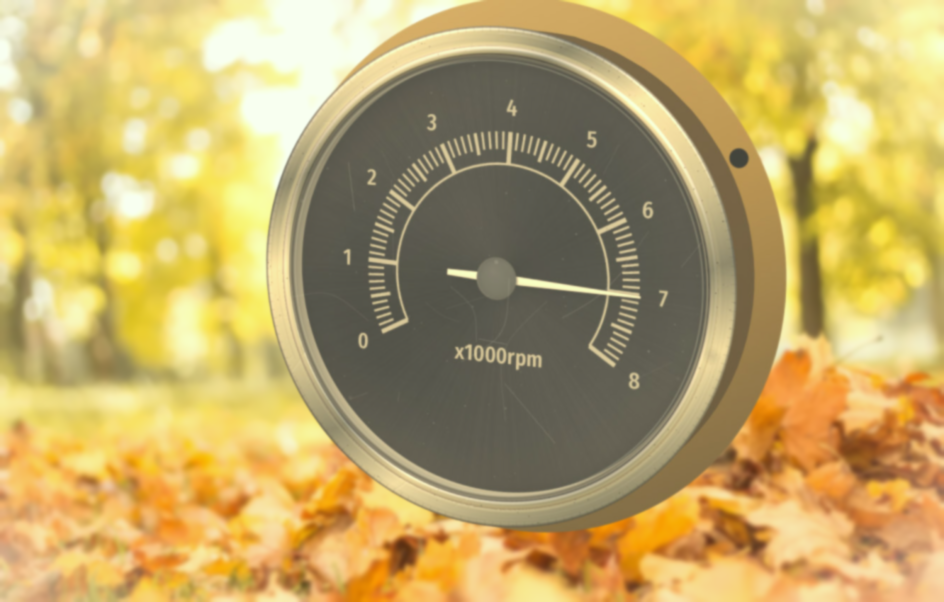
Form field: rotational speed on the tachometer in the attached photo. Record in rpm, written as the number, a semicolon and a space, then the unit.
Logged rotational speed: 7000; rpm
